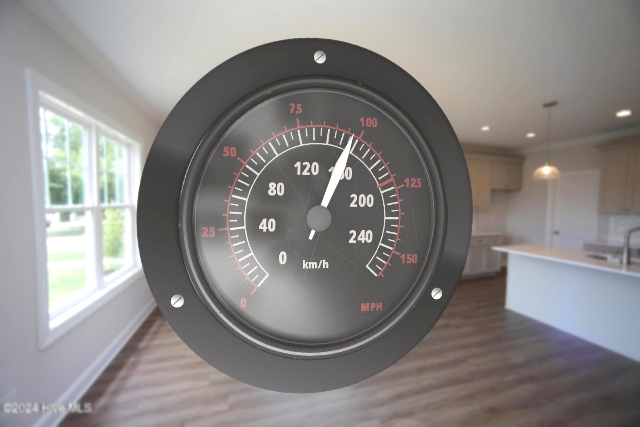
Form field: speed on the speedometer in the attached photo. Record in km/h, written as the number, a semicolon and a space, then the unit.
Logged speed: 155; km/h
